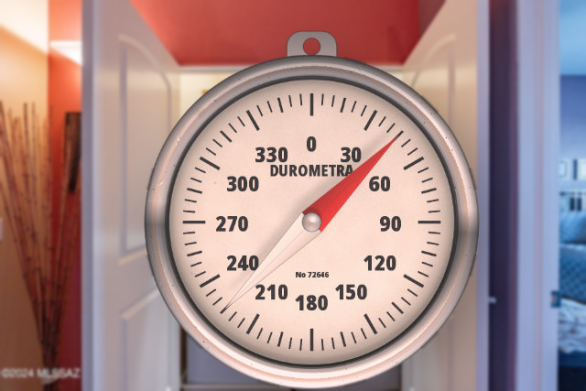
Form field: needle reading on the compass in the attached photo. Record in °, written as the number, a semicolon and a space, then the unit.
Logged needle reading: 45; °
